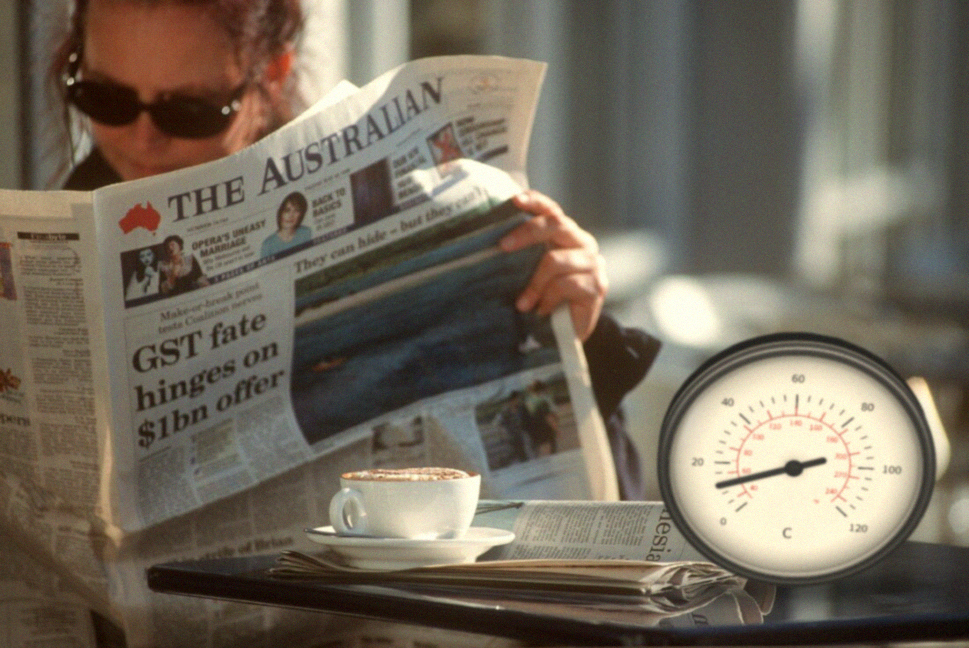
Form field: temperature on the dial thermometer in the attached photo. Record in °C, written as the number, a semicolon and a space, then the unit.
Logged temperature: 12; °C
